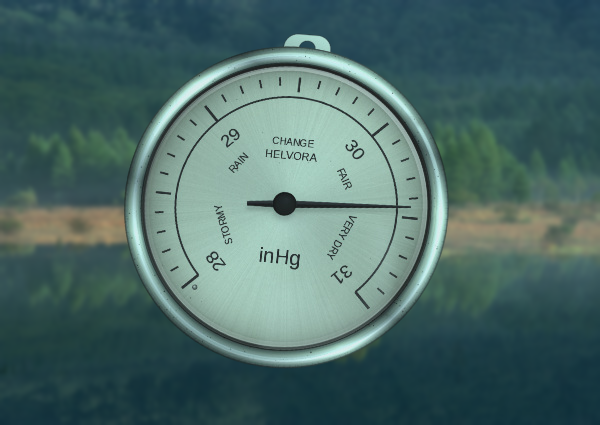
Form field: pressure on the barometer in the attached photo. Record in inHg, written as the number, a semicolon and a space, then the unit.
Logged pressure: 30.45; inHg
